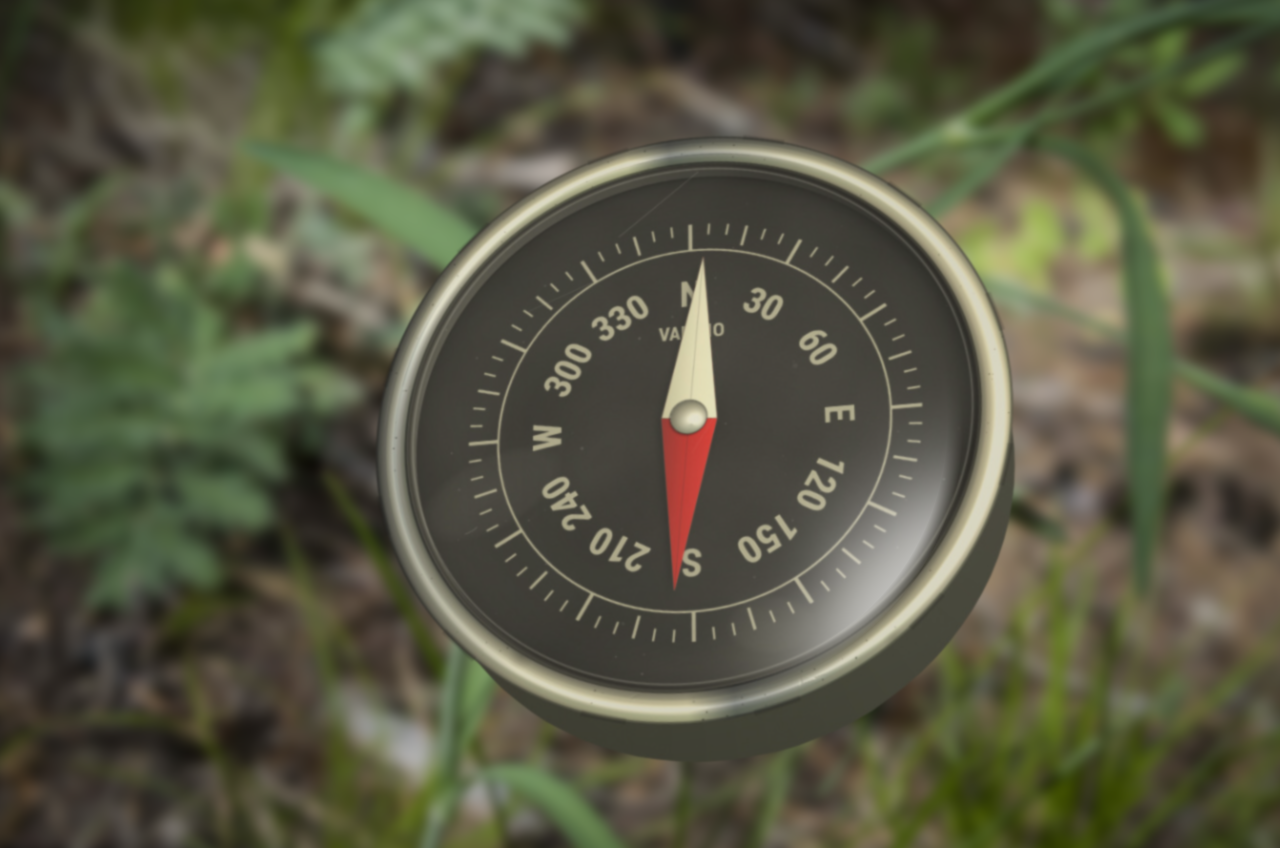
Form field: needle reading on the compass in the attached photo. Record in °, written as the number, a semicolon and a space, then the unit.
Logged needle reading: 185; °
